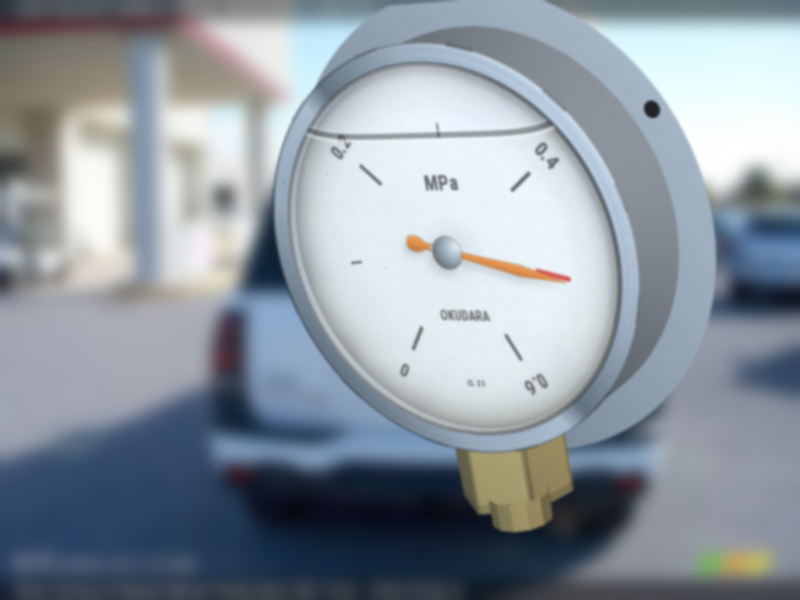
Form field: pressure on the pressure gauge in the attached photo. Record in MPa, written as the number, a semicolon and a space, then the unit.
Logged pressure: 0.5; MPa
